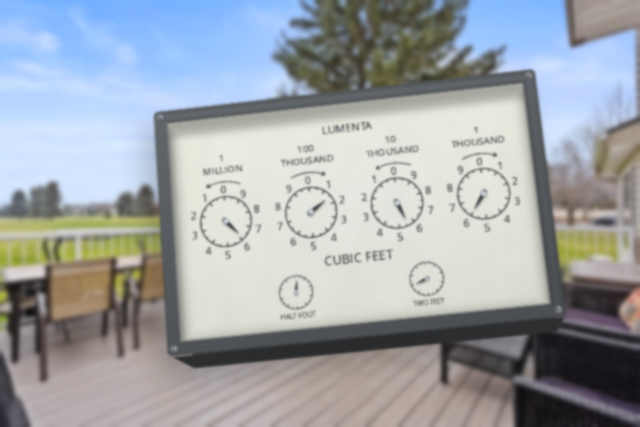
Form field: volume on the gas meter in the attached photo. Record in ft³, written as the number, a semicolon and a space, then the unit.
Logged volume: 615600; ft³
